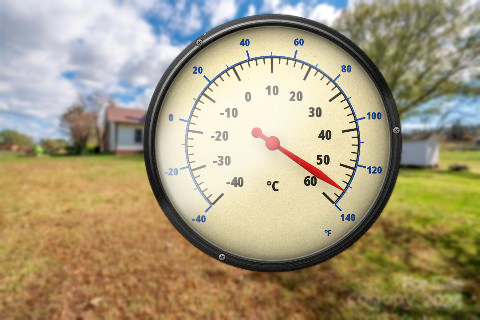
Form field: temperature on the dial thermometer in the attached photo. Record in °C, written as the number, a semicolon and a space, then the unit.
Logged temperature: 56; °C
